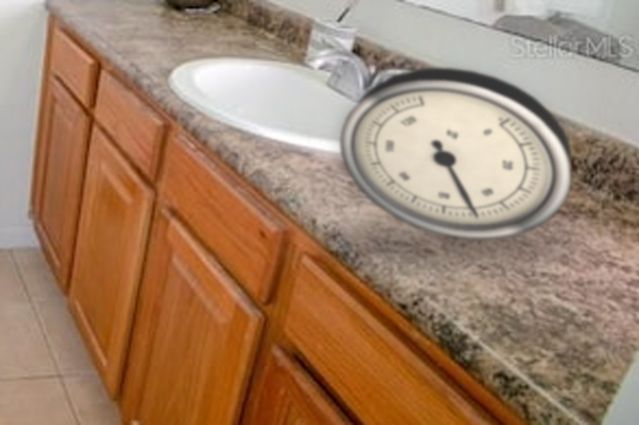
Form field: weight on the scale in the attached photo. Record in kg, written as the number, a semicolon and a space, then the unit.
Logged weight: 50; kg
